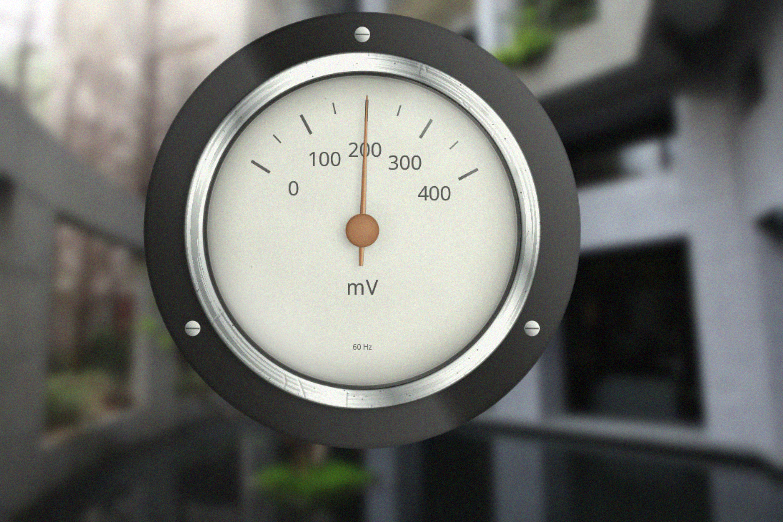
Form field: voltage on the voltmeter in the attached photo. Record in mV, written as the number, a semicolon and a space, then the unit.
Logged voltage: 200; mV
